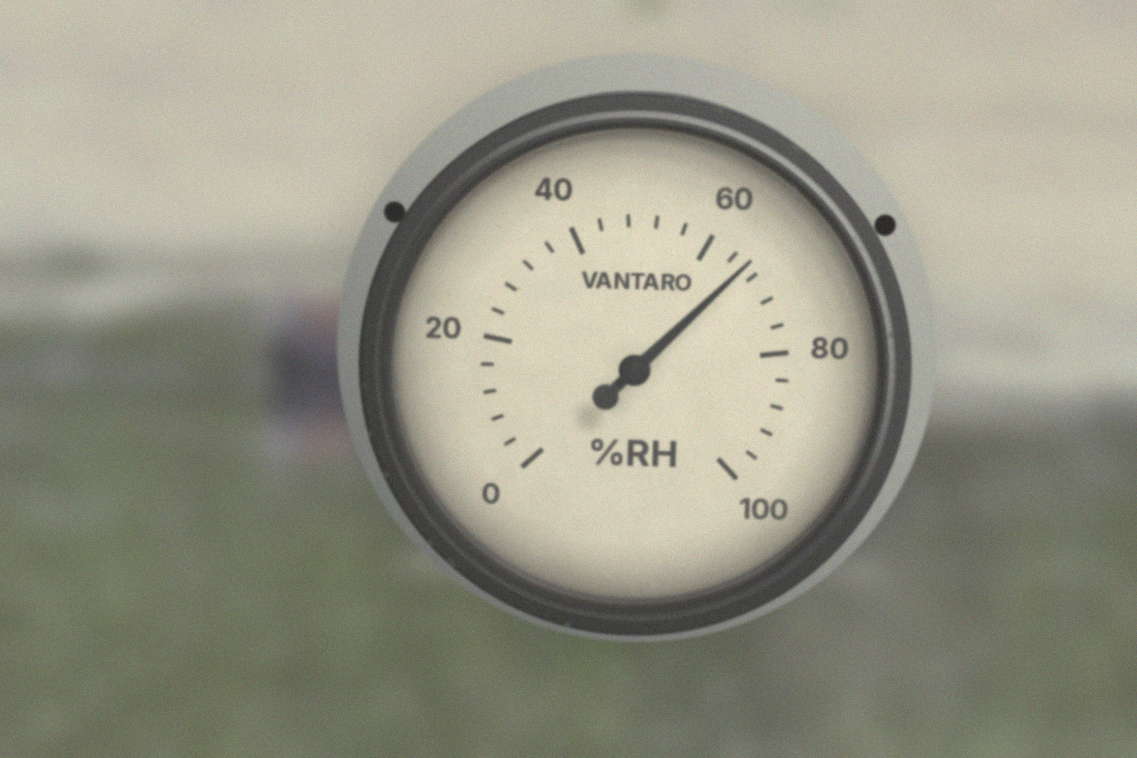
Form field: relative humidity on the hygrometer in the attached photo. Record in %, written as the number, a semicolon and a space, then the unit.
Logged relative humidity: 66; %
